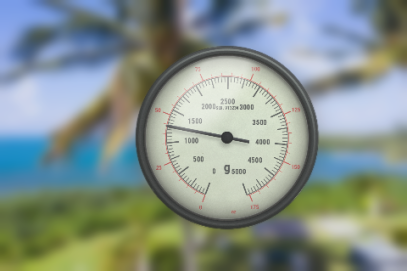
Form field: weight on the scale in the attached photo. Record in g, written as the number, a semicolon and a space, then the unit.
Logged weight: 1250; g
